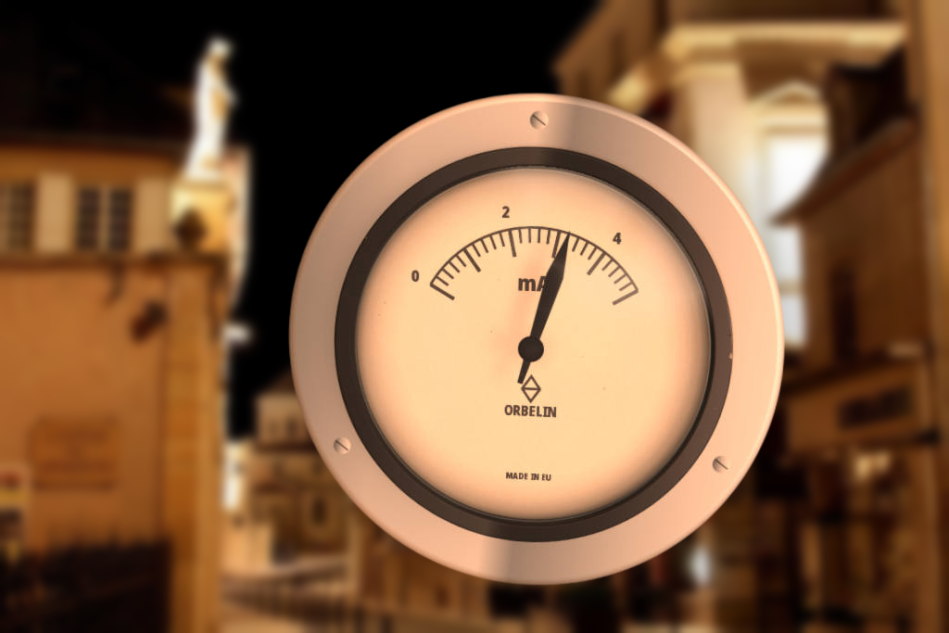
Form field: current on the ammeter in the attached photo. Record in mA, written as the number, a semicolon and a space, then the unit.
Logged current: 3.2; mA
